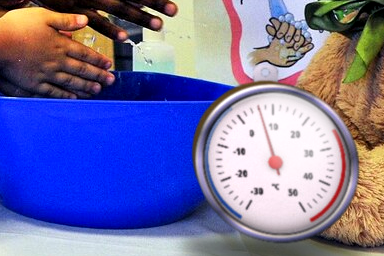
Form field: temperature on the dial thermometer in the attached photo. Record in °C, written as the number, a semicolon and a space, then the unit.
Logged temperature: 6; °C
